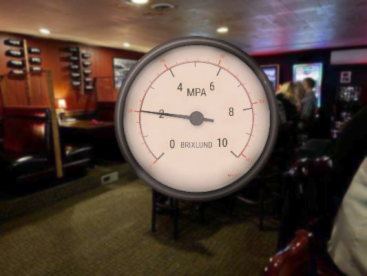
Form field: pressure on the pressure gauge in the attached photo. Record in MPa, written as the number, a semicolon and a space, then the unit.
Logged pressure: 2; MPa
